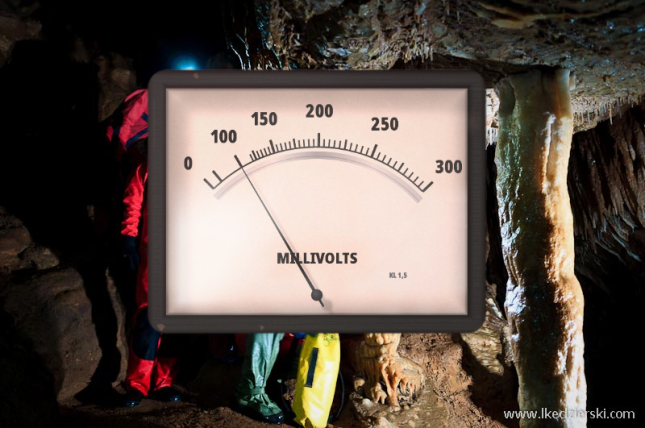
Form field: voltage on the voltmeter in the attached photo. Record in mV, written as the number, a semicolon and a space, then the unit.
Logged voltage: 100; mV
